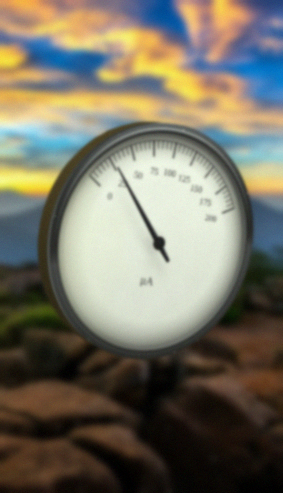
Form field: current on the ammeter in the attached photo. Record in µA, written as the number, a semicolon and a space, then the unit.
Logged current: 25; µA
